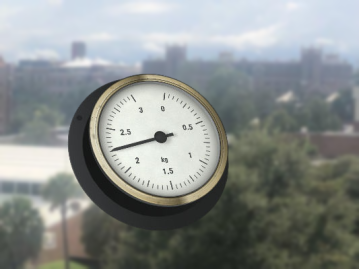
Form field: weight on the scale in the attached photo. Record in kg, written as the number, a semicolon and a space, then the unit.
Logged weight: 2.25; kg
